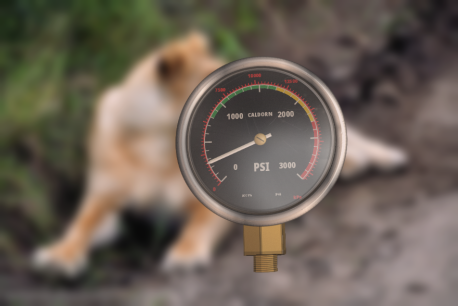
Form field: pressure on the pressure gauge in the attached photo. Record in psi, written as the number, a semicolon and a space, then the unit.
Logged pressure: 250; psi
